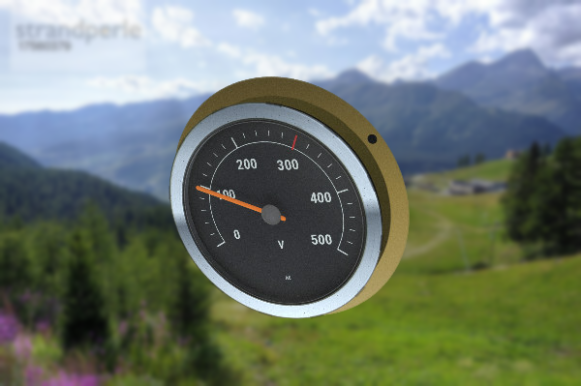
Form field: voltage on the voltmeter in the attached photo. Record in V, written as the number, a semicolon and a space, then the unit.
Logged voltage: 100; V
